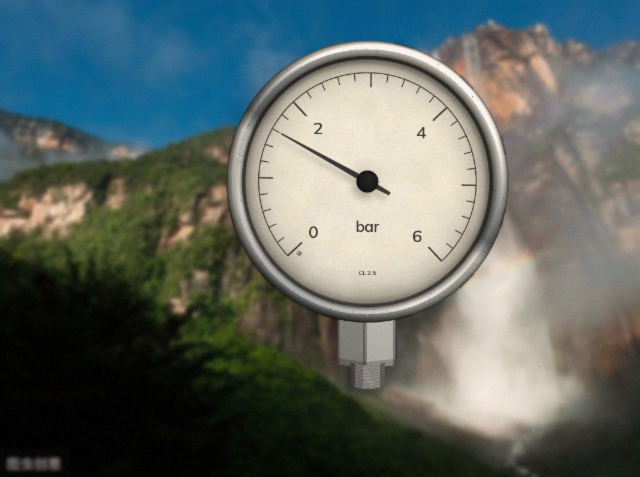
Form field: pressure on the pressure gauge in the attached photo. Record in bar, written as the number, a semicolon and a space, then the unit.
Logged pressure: 1.6; bar
